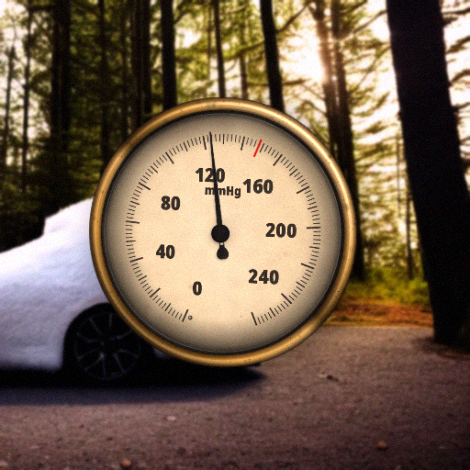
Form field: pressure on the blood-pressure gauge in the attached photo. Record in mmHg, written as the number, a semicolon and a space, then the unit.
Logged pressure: 124; mmHg
